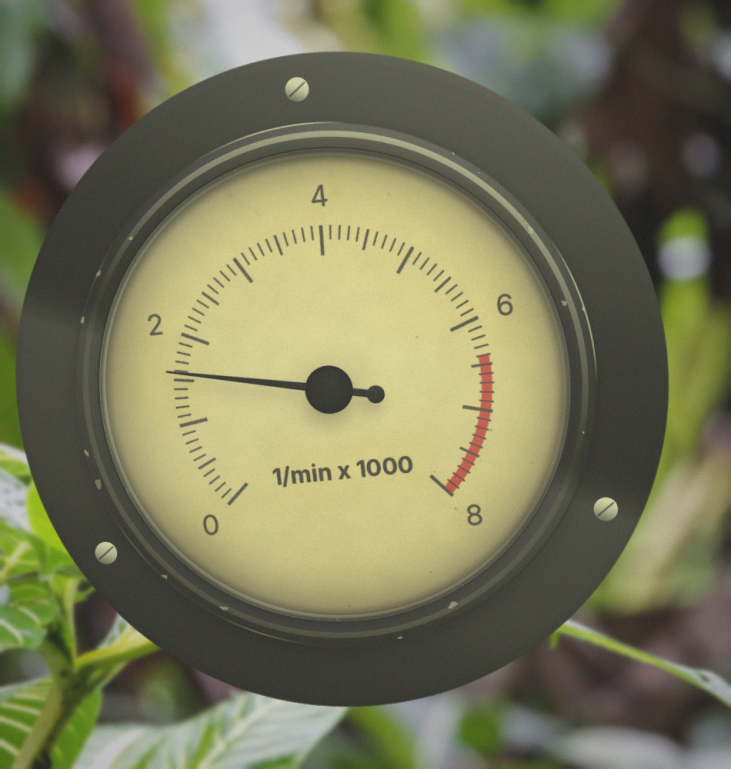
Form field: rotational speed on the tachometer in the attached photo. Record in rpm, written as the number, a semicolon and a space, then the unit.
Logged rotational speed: 1600; rpm
